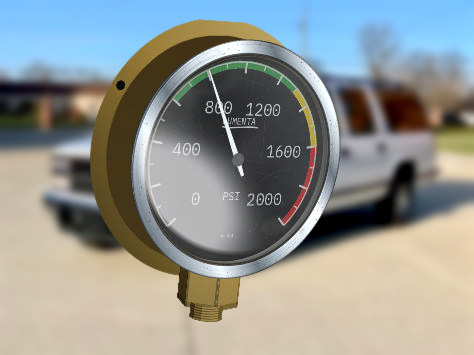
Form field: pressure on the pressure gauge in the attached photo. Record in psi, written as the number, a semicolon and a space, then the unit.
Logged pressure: 800; psi
